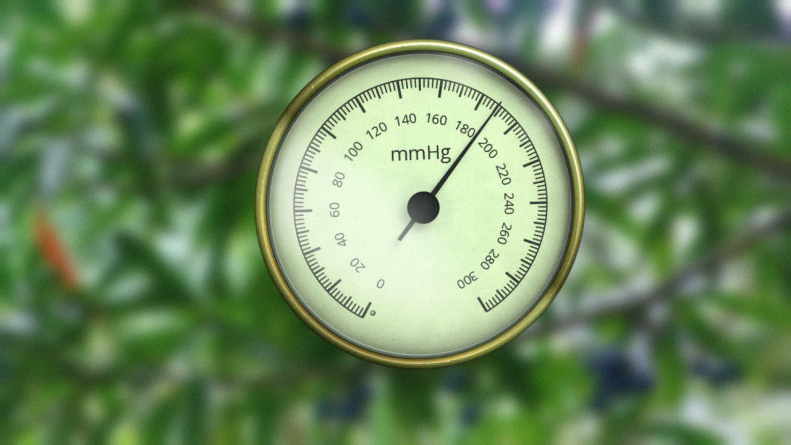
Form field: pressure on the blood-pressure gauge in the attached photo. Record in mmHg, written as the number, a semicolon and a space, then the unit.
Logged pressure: 188; mmHg
